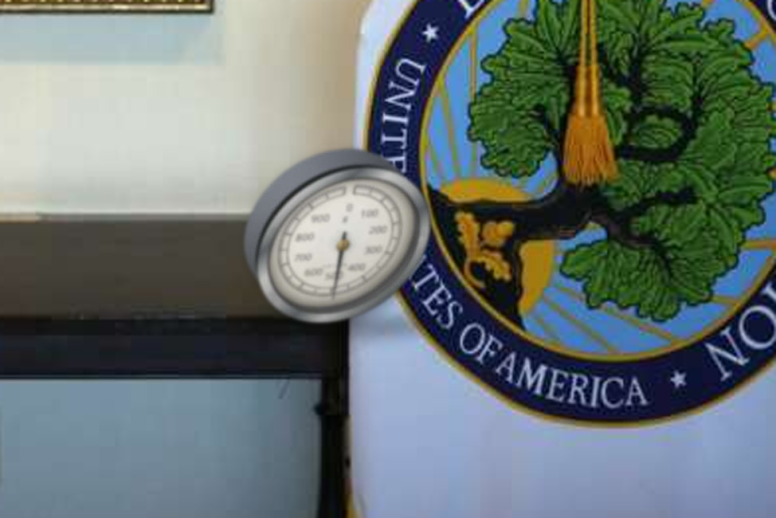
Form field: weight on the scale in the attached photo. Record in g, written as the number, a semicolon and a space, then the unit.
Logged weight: 500; g
